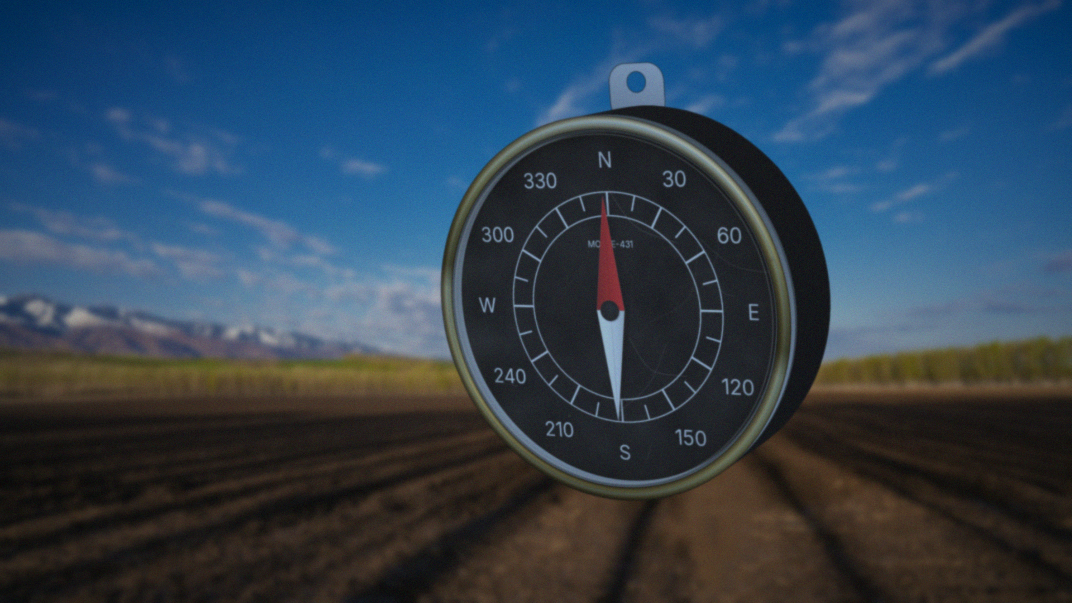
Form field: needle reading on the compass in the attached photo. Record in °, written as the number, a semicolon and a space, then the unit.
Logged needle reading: 0; °
